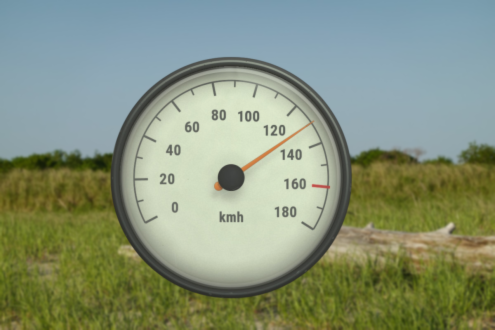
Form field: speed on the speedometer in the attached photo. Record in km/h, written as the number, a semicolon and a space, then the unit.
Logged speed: 130; km/h
